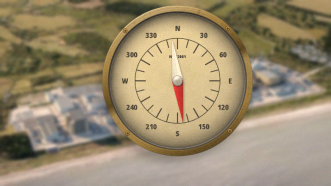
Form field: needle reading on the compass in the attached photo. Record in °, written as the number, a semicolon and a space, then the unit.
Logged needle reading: 172.5; °
